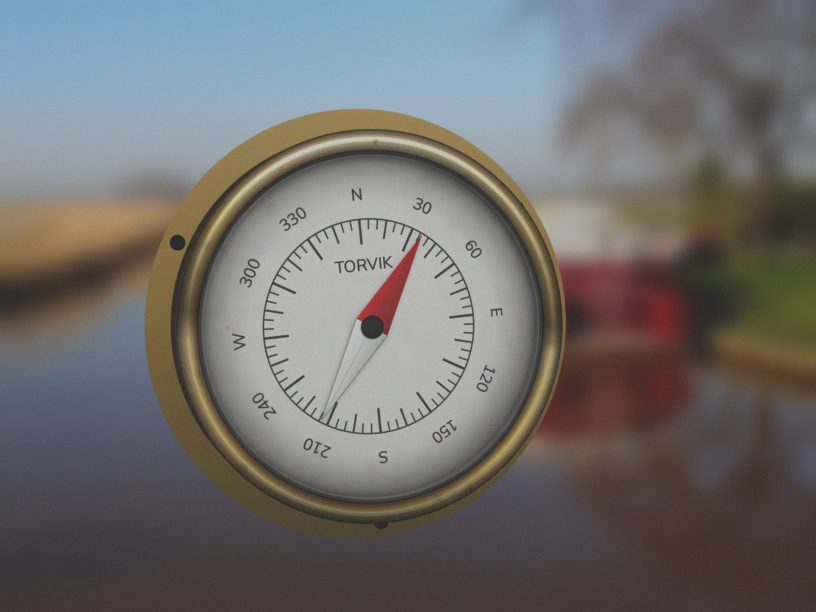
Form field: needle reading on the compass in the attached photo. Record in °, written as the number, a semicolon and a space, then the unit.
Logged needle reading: 35; °
